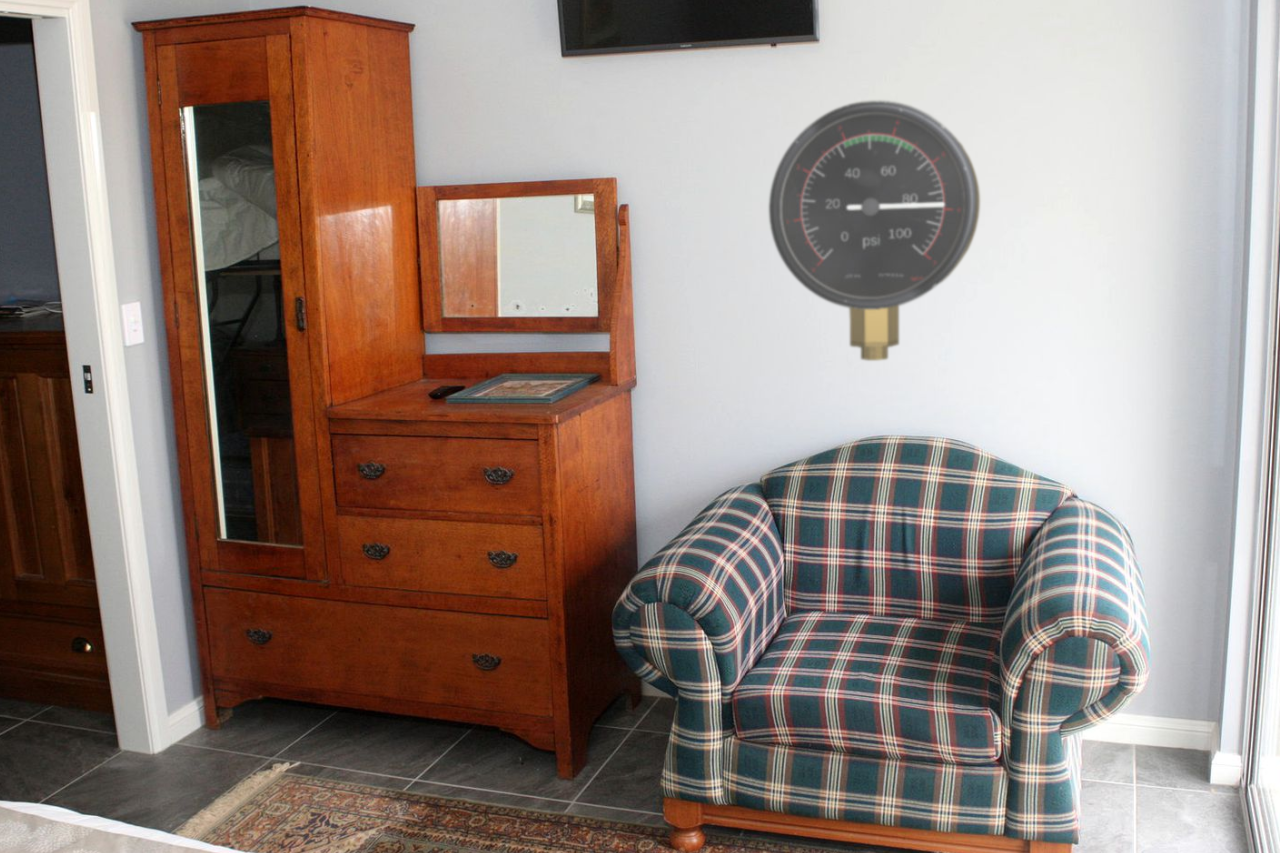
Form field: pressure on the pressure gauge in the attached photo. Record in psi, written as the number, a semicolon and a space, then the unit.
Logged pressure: 84; psi
